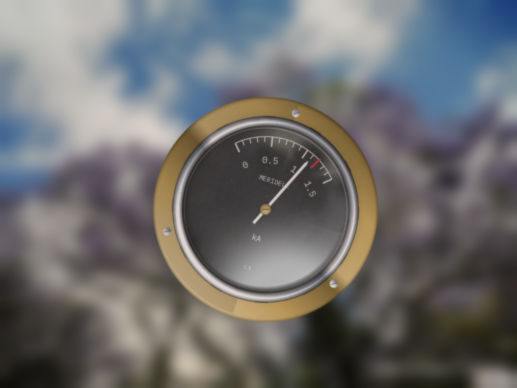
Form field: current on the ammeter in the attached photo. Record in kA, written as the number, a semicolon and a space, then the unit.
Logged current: 1.1; kA
